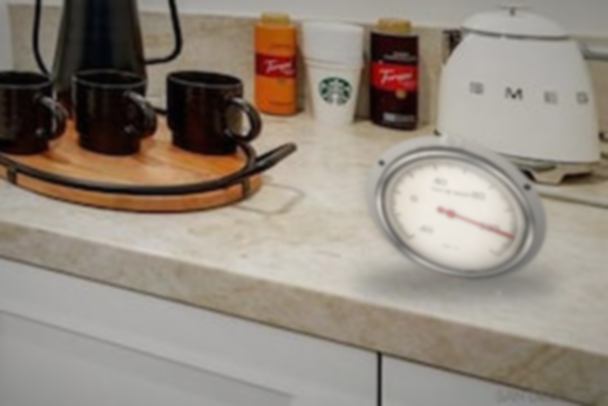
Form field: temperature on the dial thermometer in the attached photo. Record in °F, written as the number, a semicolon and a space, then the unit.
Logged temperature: 120; °F
